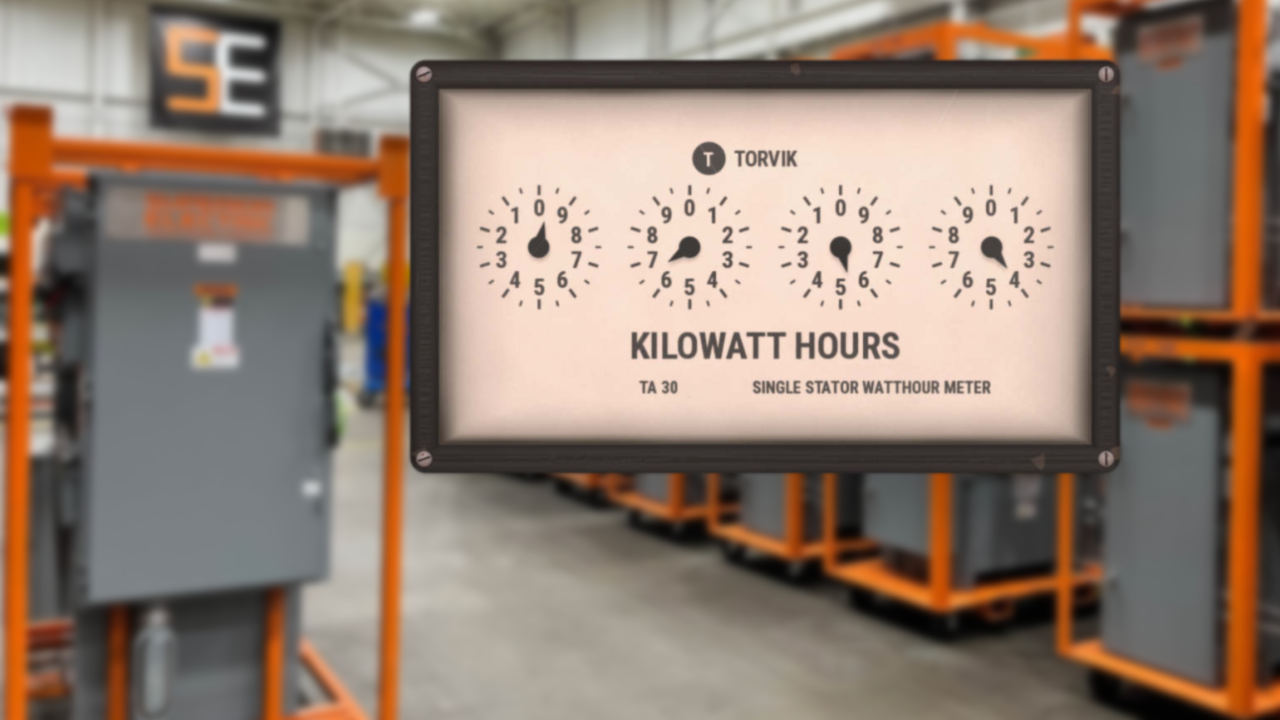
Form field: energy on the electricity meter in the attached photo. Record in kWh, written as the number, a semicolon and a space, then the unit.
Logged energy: 9654; kWh
